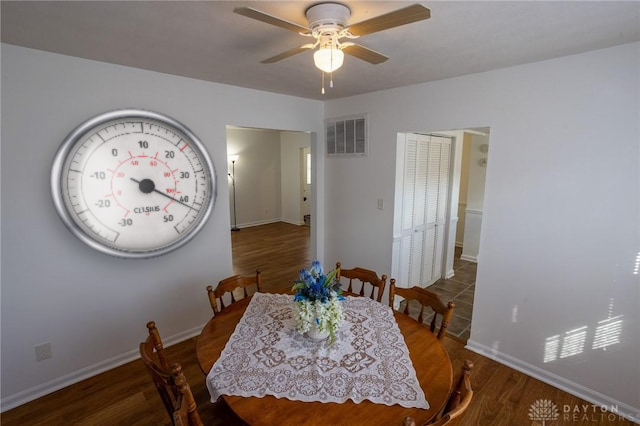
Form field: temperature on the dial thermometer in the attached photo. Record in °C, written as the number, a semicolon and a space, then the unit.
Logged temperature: 42; °C
